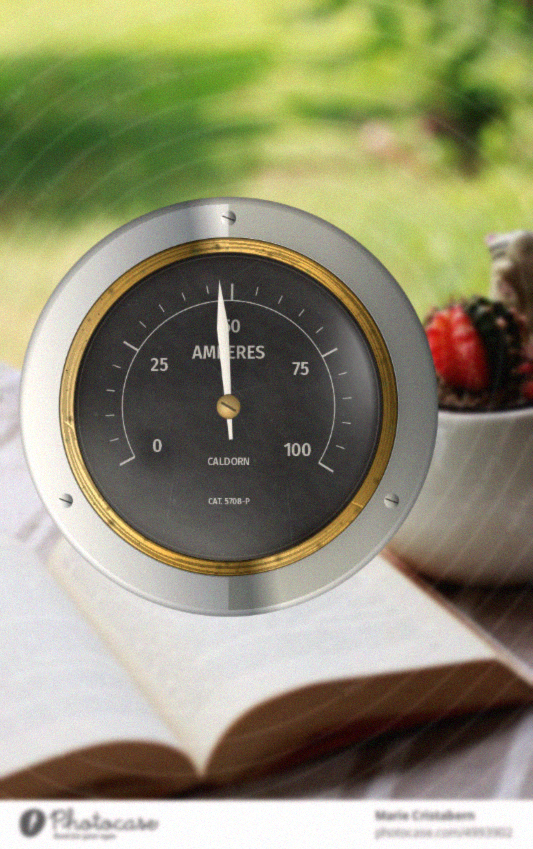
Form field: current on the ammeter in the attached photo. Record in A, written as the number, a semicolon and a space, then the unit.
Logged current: 47.5; A
